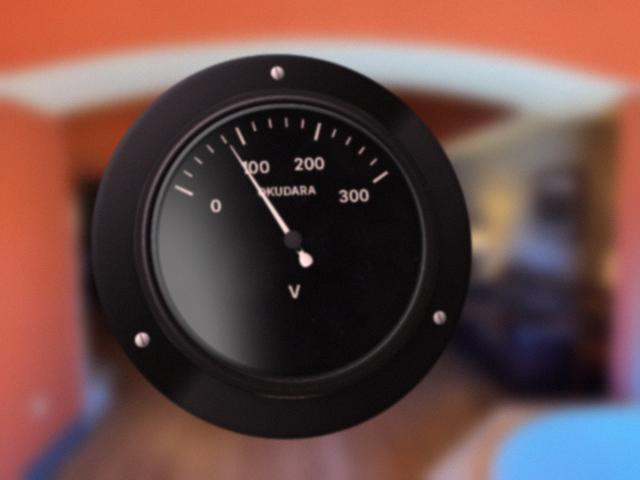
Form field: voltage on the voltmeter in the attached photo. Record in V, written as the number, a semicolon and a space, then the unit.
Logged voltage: 80; V
